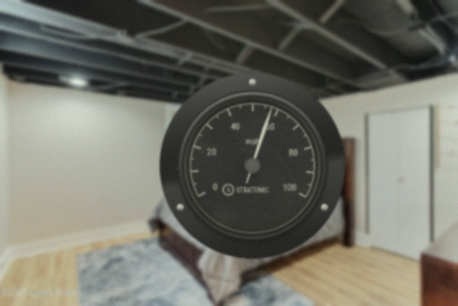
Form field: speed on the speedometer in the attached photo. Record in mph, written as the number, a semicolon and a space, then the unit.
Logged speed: 57.5; mph
